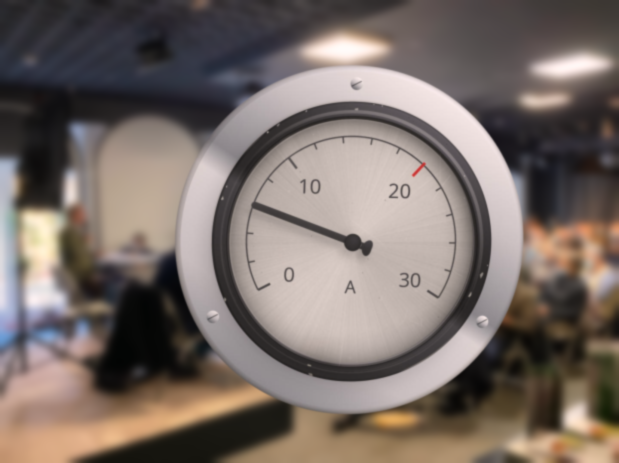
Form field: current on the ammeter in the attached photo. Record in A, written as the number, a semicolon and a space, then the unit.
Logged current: 6; A
